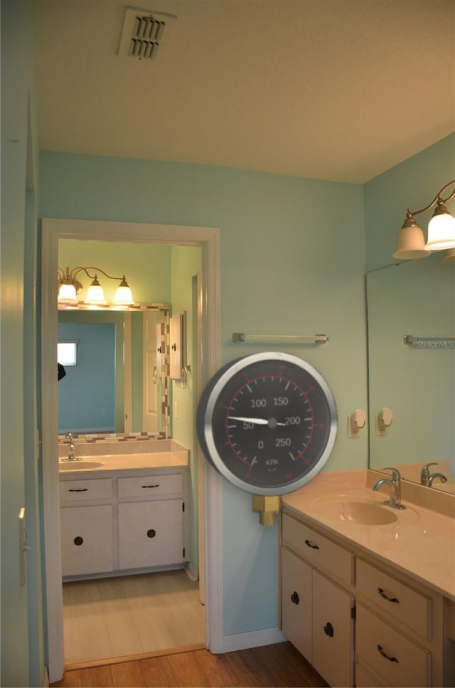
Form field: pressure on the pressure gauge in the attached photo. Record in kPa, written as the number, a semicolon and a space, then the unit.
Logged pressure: 60; kPa
